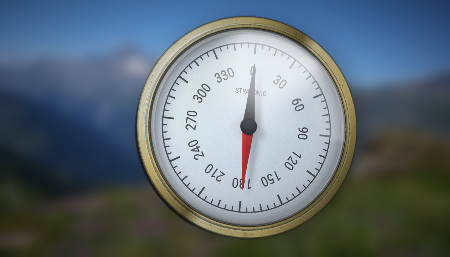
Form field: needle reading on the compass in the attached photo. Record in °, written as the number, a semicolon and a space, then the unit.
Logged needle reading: 180; °
